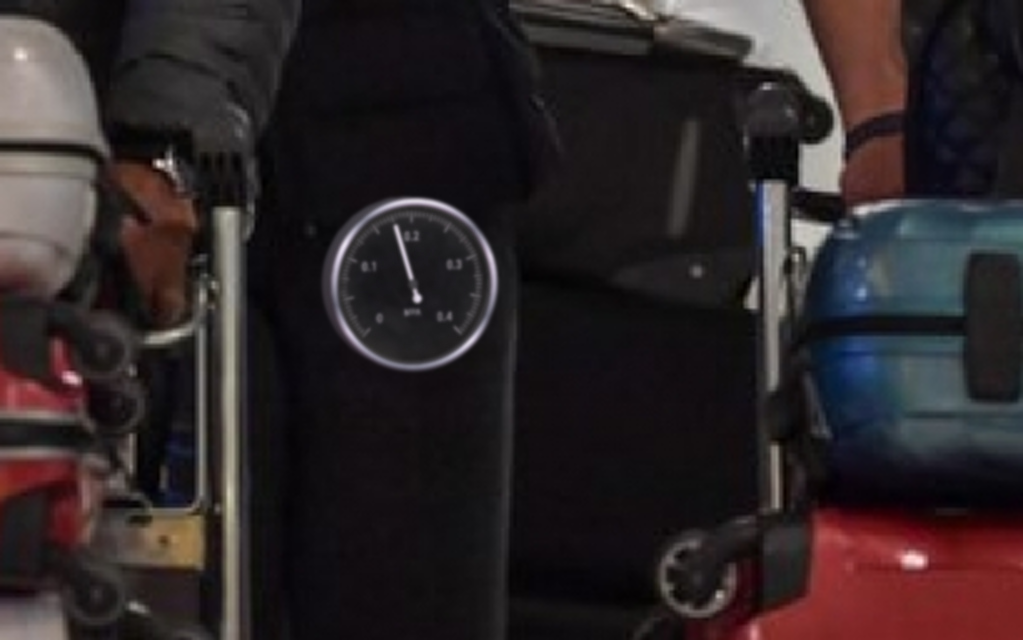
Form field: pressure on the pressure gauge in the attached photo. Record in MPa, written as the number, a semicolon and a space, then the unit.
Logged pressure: 0.175; MPa
